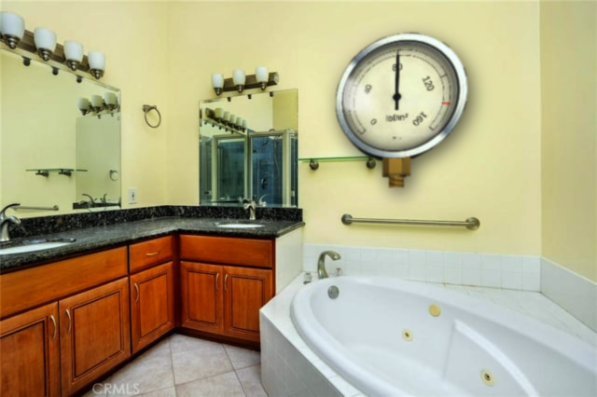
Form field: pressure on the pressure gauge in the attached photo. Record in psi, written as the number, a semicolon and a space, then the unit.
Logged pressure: 80; psi
